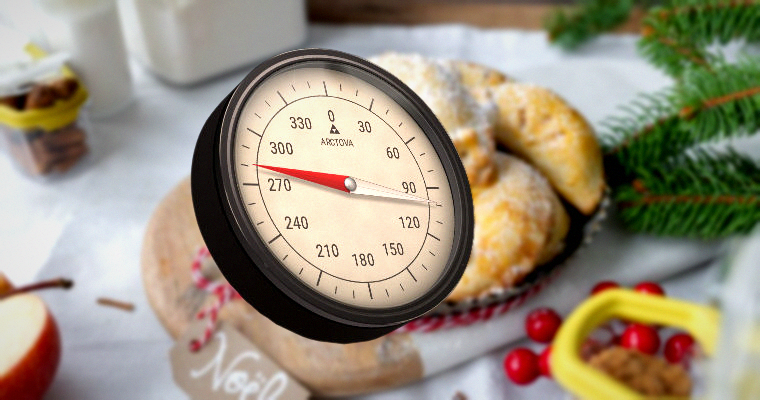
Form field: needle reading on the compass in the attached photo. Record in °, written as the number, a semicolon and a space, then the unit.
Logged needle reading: 280; °
